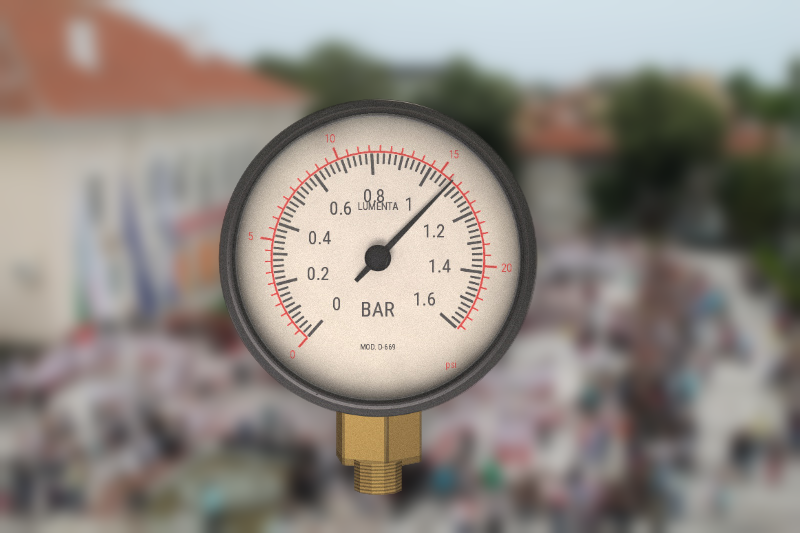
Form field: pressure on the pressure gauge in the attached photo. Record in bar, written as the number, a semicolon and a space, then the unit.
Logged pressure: 1.08; bar
